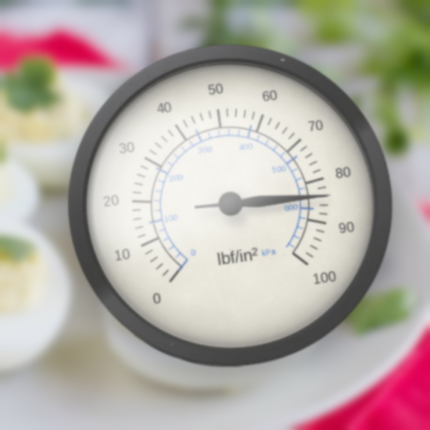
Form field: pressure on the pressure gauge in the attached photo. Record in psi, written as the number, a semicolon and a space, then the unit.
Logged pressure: 84; psi
